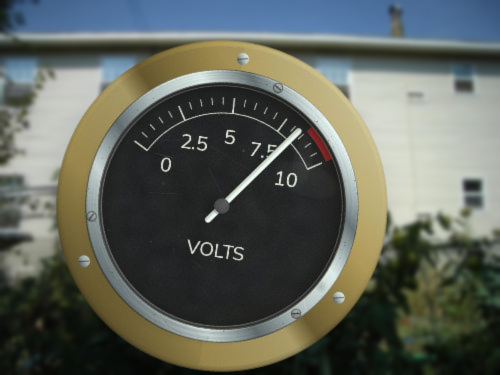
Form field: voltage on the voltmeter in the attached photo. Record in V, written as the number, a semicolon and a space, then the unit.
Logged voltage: 8.25; V
